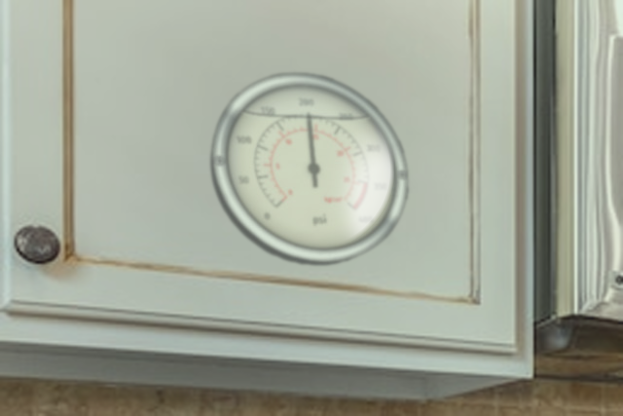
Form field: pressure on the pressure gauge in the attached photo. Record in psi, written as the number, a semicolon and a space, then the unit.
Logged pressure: 200; psi
